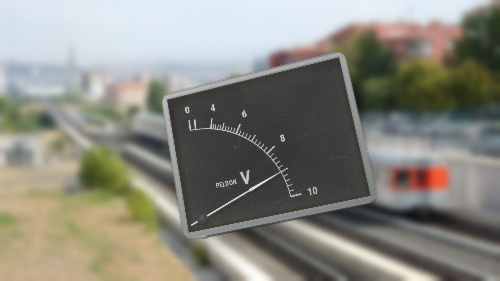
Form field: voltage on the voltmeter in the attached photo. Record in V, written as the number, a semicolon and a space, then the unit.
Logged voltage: 9; V
